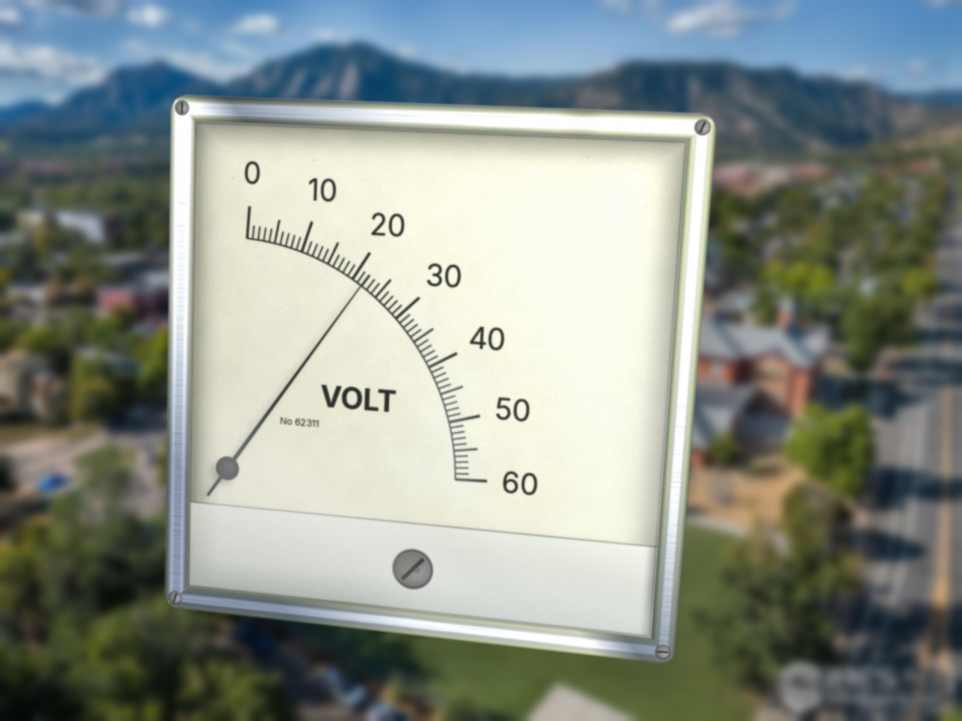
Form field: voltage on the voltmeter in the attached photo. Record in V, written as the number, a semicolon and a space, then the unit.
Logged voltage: 22; V
